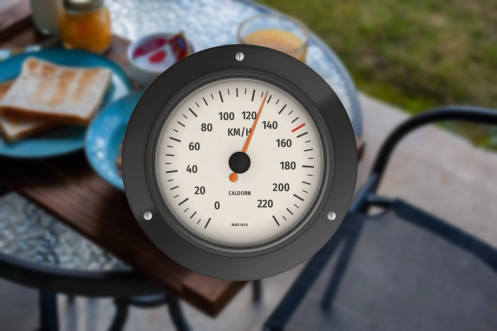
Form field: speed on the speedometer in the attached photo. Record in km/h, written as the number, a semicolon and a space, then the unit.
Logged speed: 127.5; km/h
